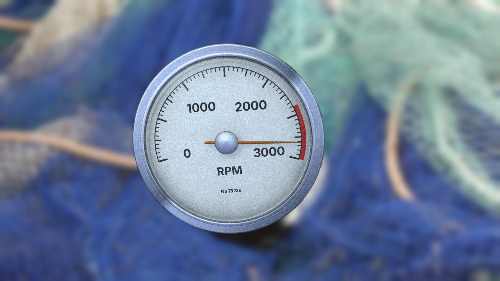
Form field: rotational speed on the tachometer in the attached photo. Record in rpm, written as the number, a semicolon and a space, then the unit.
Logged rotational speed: 2800; rpm
